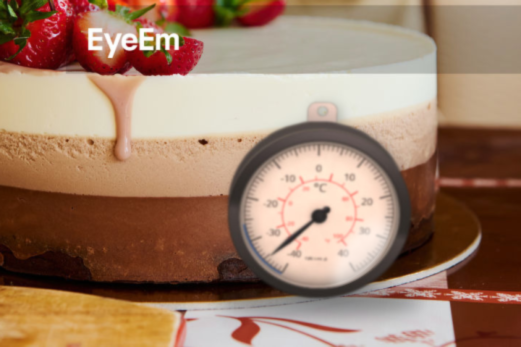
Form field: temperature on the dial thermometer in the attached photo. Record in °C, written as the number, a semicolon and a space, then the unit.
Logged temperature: -35; °C
